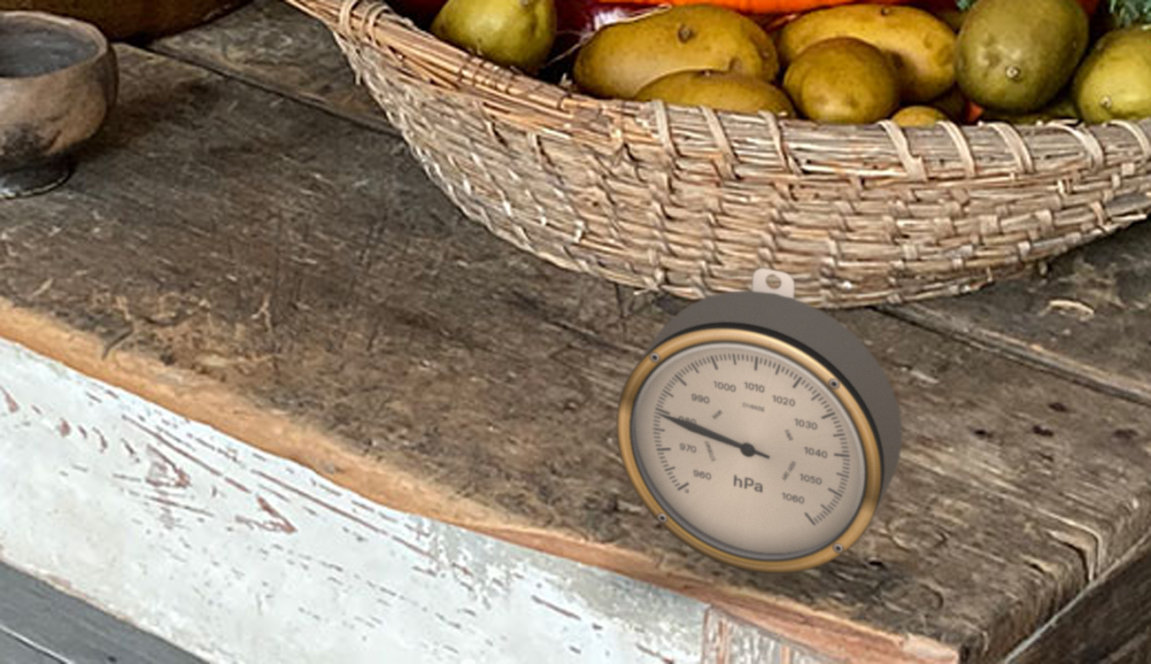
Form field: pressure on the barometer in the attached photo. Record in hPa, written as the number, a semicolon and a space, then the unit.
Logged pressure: 980; hPa
